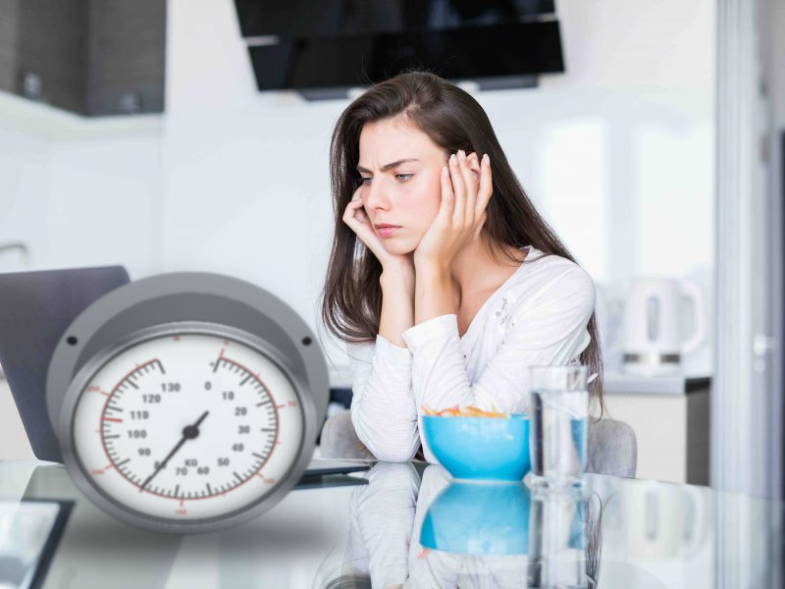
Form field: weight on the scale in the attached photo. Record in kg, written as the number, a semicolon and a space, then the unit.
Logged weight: 80; kg
